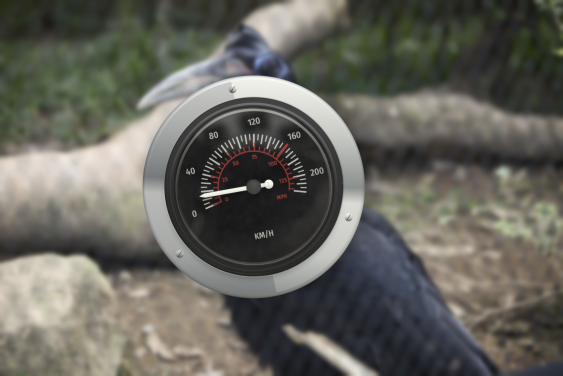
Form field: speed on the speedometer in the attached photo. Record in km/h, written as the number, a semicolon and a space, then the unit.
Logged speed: 15; km/h
